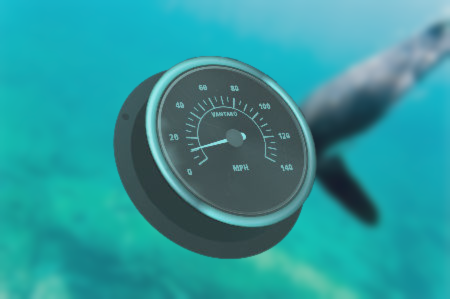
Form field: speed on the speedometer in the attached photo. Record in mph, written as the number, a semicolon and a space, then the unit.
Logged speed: 10; mph
